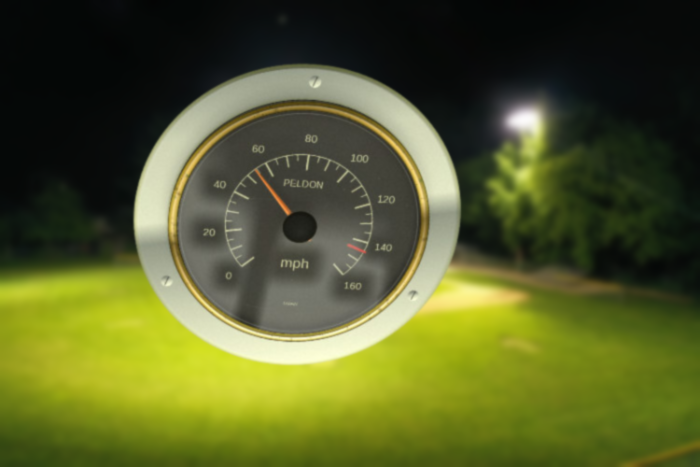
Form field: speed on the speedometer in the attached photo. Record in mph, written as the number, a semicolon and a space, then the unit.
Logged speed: 55; mph
